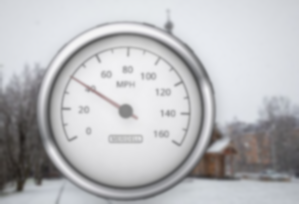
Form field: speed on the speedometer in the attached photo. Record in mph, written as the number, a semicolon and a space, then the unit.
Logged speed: 40; mph
